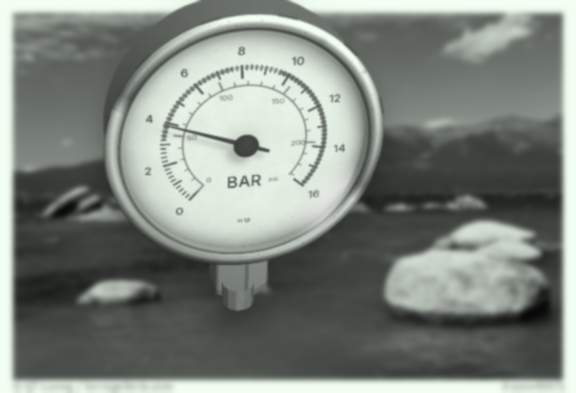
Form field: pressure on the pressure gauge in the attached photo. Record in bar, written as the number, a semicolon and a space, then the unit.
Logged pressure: 4; bar
